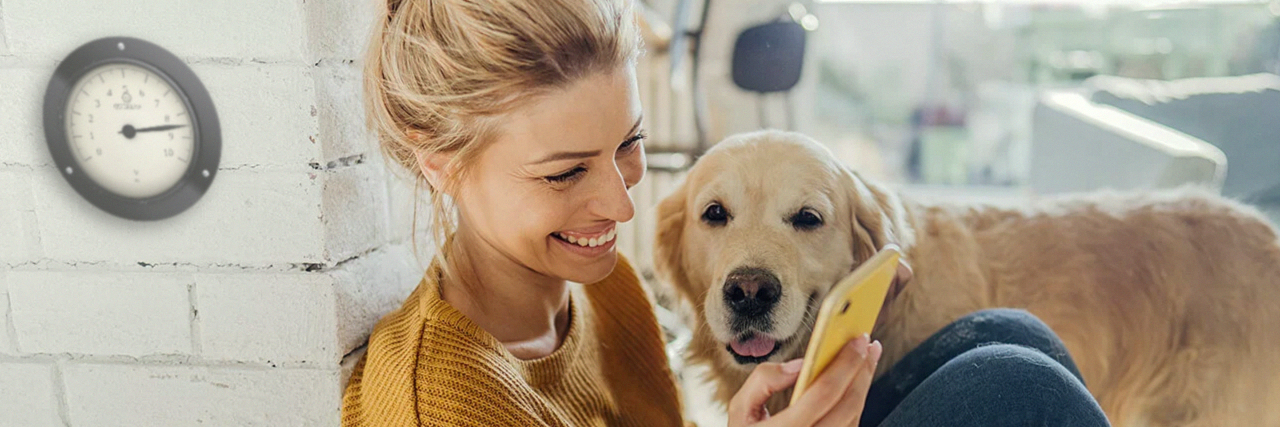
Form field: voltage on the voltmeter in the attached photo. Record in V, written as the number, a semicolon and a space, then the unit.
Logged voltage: 8.5; V
